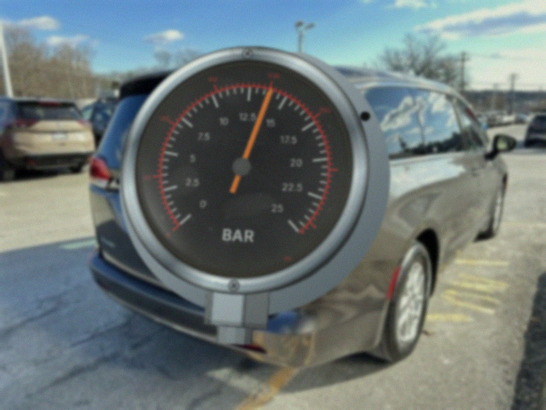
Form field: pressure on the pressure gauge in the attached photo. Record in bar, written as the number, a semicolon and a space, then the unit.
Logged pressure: 14; bar
